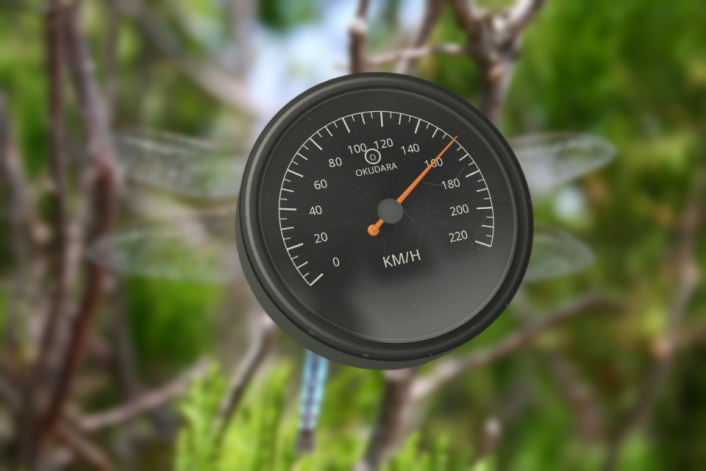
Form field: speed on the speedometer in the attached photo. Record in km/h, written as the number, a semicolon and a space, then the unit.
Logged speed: 160; km/h
